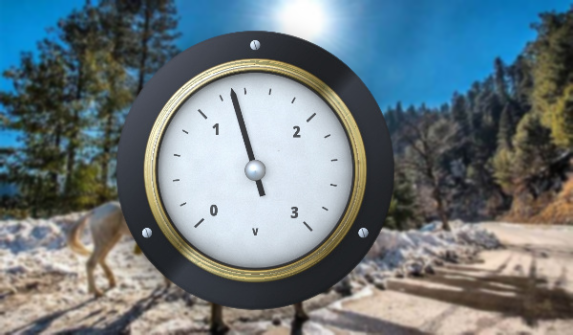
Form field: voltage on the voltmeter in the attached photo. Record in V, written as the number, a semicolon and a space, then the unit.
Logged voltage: 1.3; V
